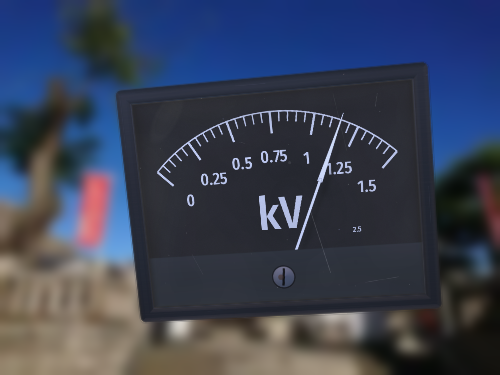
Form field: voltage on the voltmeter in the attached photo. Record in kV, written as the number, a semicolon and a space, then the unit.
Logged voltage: 1.15; kV
